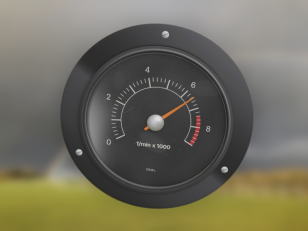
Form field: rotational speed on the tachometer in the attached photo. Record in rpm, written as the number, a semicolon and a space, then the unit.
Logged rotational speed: 6400; rpm
